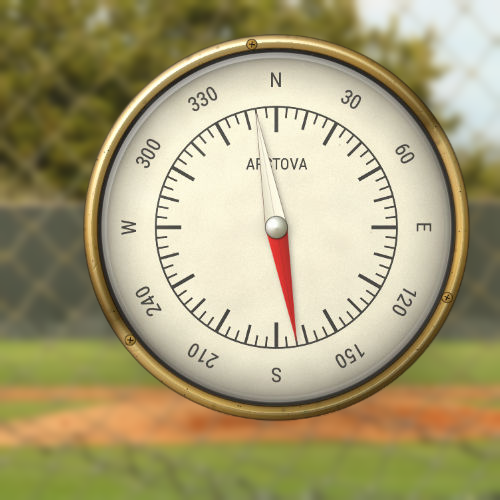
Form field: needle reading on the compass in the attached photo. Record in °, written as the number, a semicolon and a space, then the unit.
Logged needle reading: 170; °
